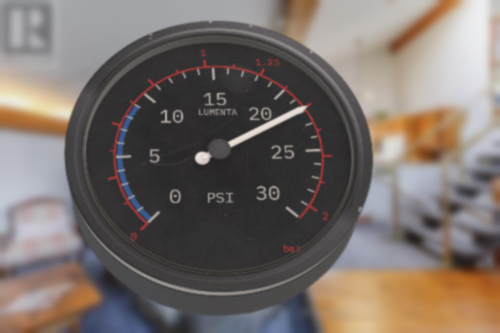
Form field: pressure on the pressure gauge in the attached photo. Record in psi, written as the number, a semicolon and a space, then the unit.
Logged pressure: 22; psi
